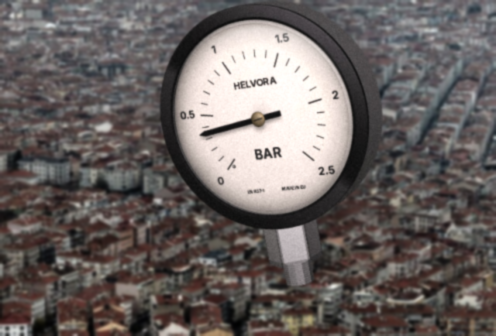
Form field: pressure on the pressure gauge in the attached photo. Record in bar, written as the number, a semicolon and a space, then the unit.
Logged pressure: 0.35; bar
